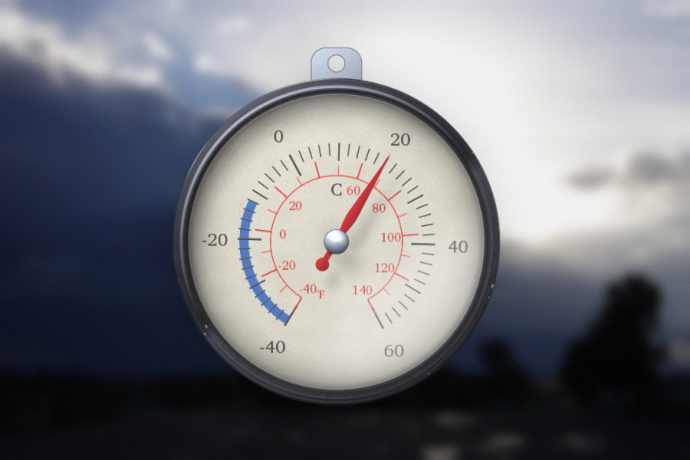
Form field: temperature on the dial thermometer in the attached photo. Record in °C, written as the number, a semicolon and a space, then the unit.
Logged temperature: 20; °C
